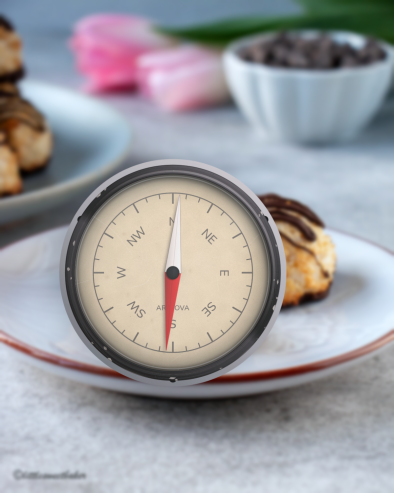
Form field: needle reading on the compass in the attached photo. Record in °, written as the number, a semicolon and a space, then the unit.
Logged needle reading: 185; °
